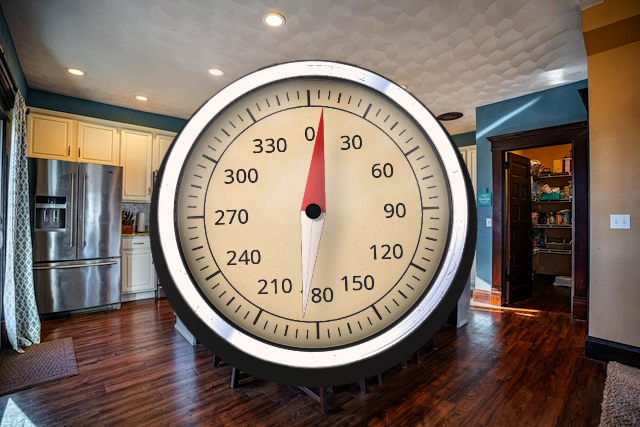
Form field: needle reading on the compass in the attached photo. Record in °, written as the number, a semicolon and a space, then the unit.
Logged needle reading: 7.5; °
